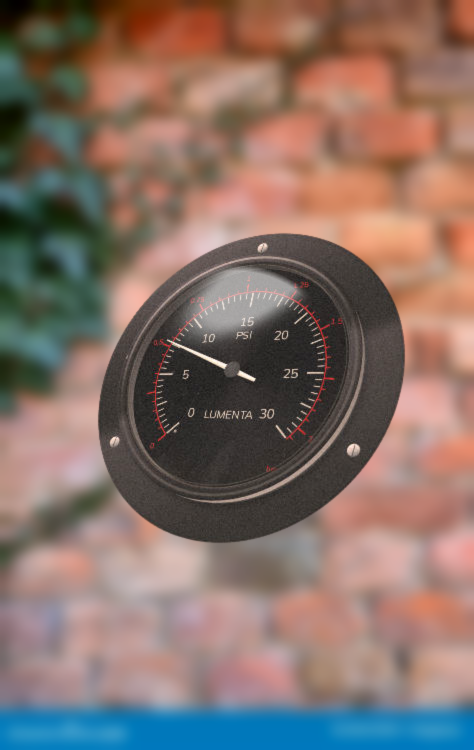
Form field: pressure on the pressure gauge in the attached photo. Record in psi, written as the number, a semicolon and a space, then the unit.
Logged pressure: 7.5; psi
